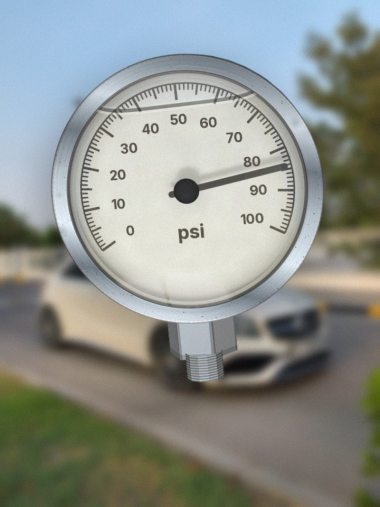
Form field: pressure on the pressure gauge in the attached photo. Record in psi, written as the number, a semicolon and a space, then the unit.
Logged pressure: 84; psi
